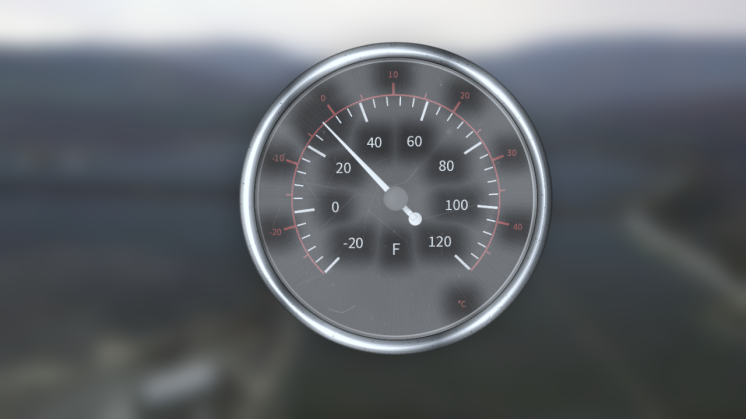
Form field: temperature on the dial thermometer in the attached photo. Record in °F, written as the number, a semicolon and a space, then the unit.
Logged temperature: 28; °F
